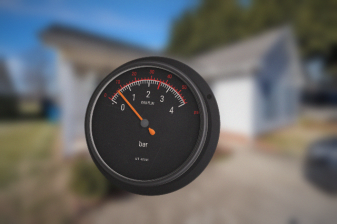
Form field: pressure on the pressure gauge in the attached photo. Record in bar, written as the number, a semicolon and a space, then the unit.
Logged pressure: 0.5; bar
